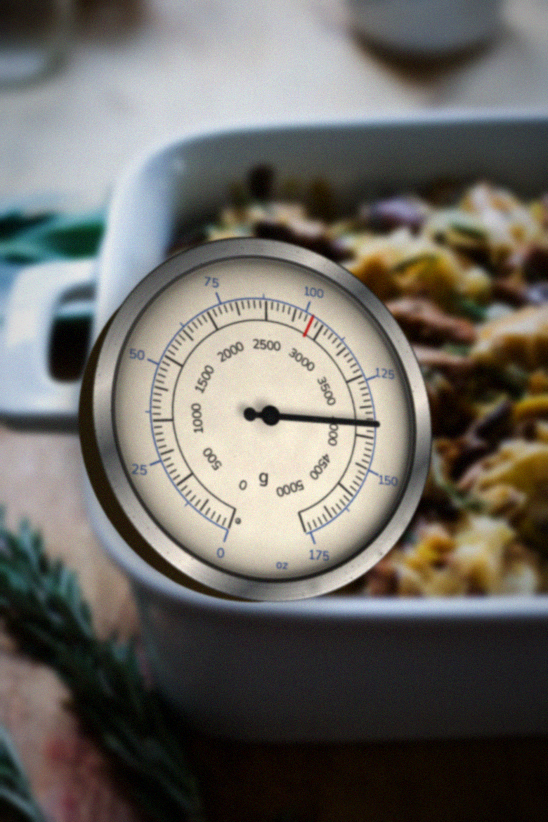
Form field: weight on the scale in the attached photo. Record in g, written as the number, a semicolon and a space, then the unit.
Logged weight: 3900; g
